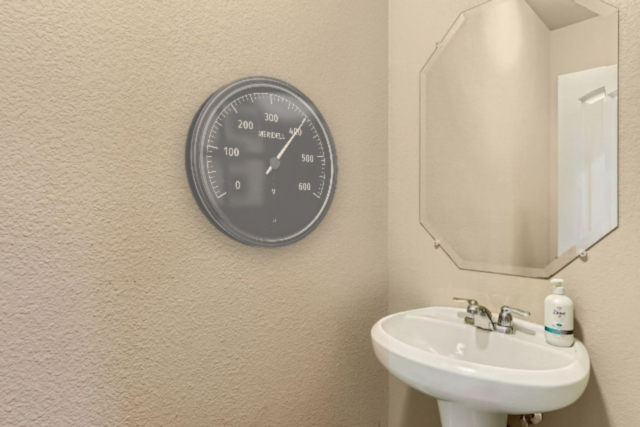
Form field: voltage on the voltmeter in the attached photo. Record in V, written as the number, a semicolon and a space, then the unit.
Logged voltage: 400; V
